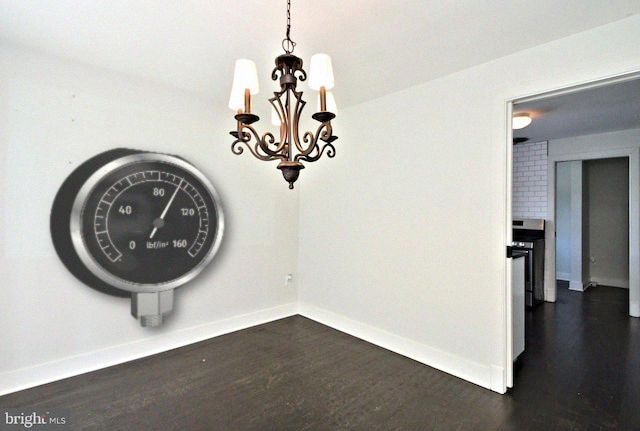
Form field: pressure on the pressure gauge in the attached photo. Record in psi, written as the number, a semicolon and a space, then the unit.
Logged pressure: 95; psi
